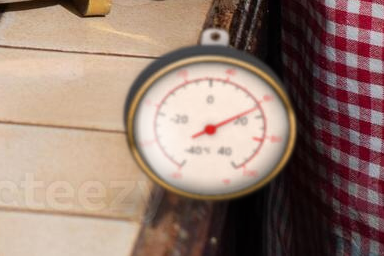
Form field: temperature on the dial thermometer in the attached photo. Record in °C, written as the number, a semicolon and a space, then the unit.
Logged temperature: 16; °C
